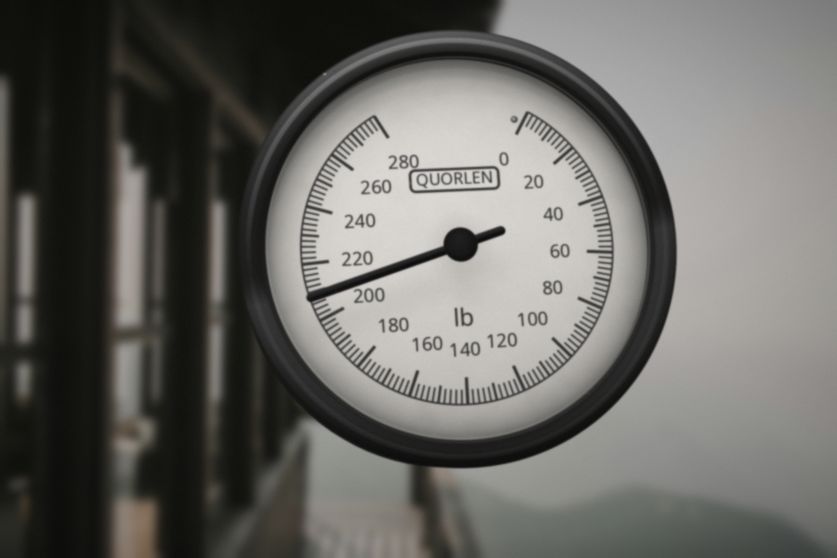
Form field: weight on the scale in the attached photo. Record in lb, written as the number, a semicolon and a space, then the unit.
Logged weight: 208; lb
